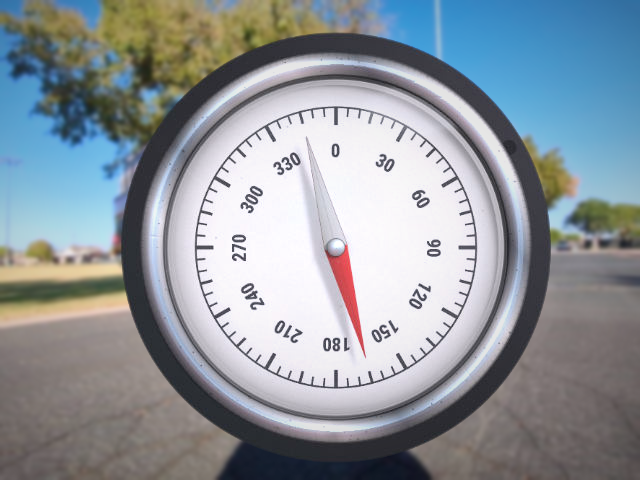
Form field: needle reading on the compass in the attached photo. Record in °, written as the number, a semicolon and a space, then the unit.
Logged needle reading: 165; °
